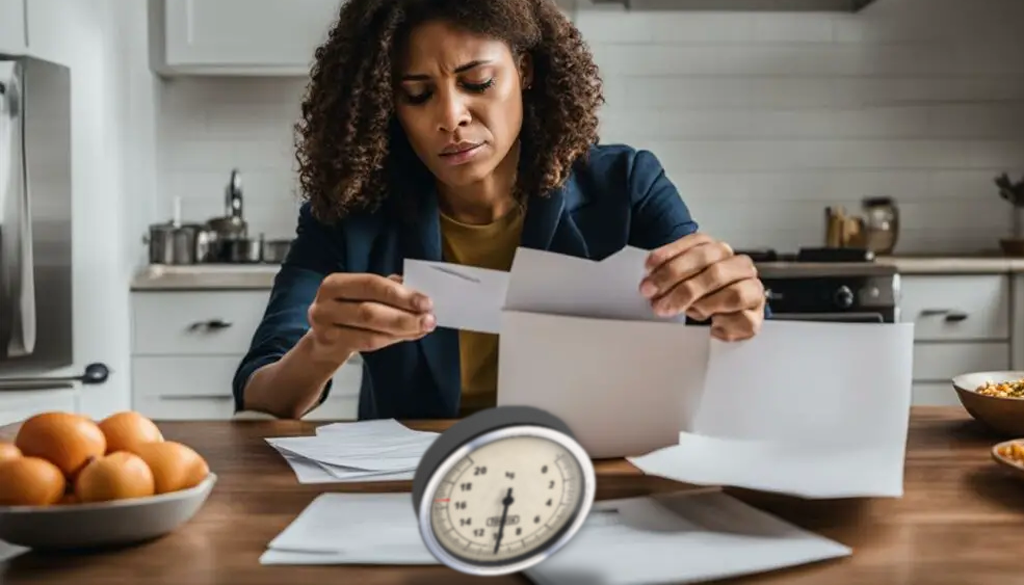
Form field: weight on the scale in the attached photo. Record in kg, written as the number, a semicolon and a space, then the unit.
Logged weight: 10; kg
